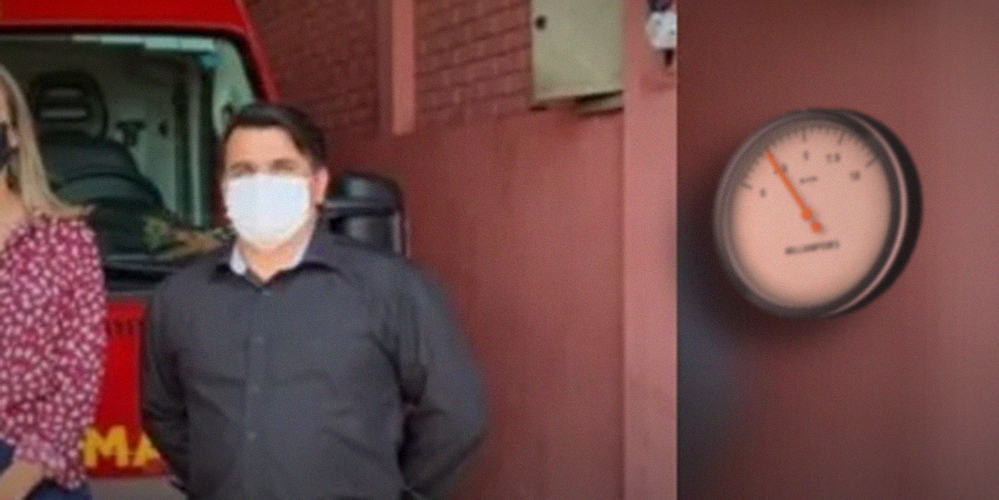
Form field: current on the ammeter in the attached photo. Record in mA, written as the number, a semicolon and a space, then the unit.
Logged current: 2.5; mA
